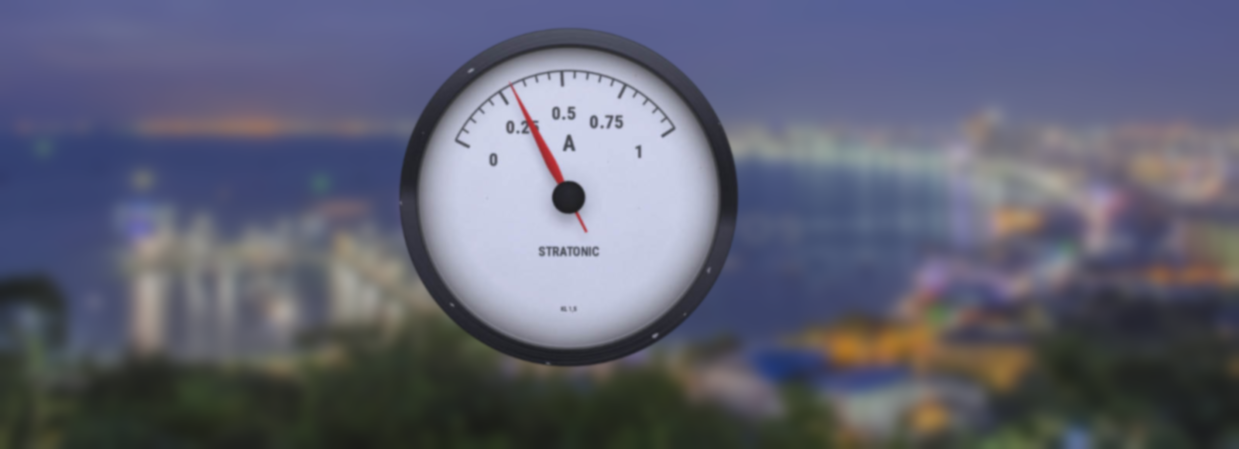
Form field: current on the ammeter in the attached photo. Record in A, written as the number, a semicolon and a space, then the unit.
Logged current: 0.3; A
